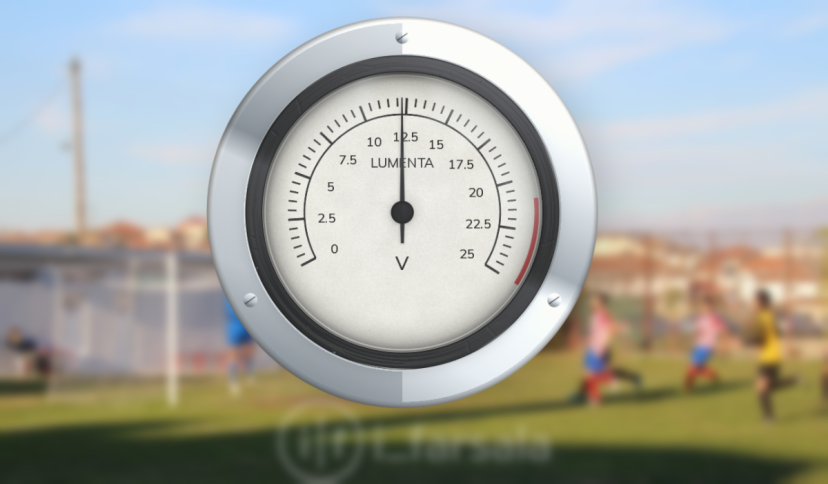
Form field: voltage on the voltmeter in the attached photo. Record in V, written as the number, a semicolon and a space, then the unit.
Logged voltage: 12.25; V
